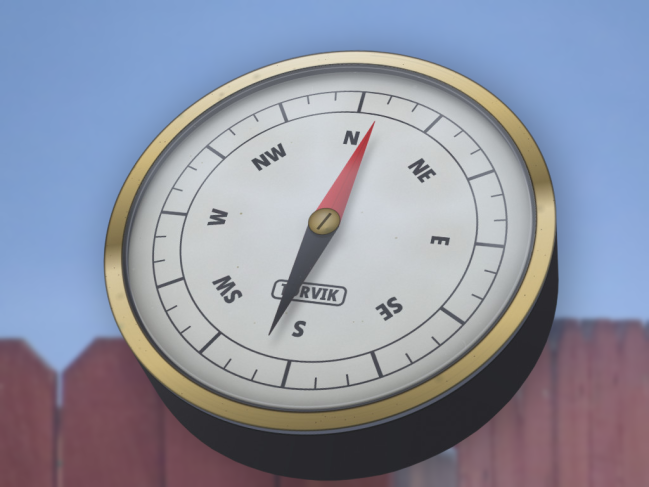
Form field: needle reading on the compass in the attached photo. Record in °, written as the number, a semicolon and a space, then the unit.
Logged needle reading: 10; °
